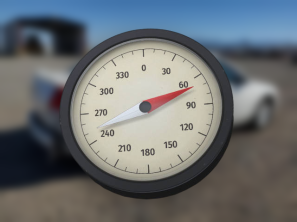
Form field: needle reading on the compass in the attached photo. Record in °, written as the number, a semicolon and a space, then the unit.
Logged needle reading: 70; °
